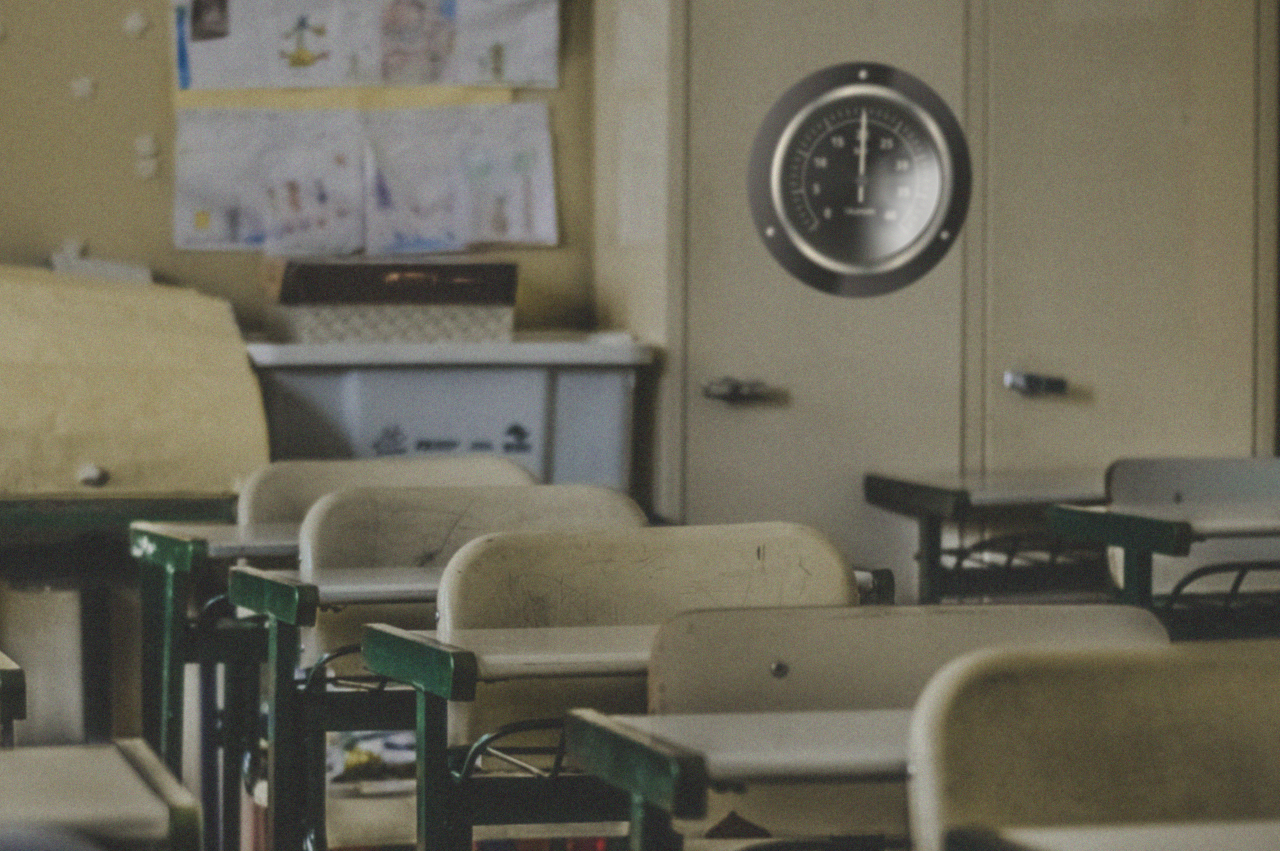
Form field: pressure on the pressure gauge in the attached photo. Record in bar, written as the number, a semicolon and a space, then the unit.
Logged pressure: 20; bar
